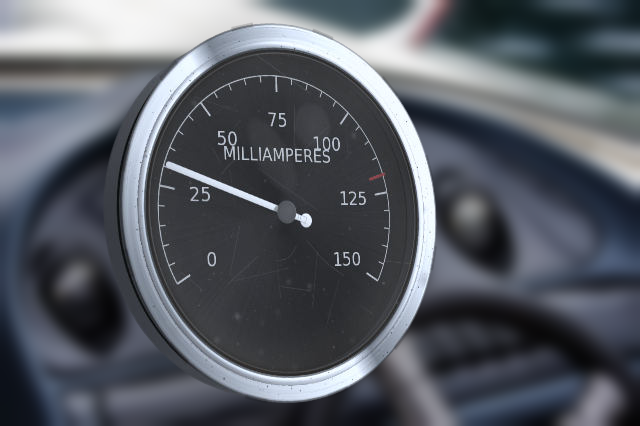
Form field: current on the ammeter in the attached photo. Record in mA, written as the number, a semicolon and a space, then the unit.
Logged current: 30; mA
